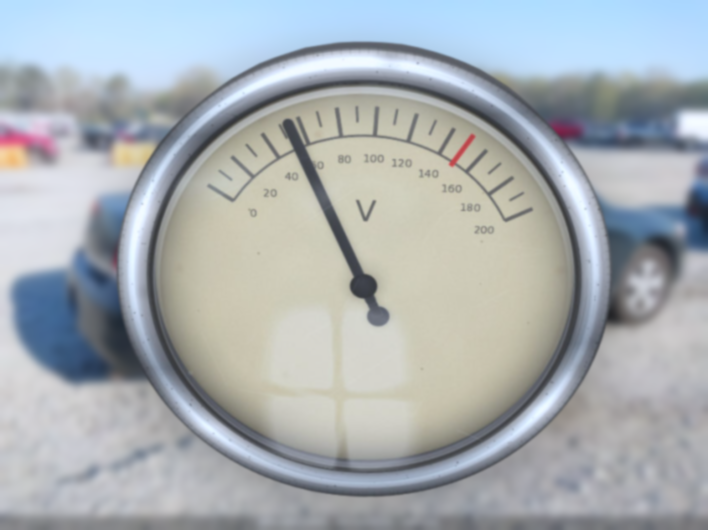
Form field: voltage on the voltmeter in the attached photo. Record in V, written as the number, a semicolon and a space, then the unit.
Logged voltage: 55; V
